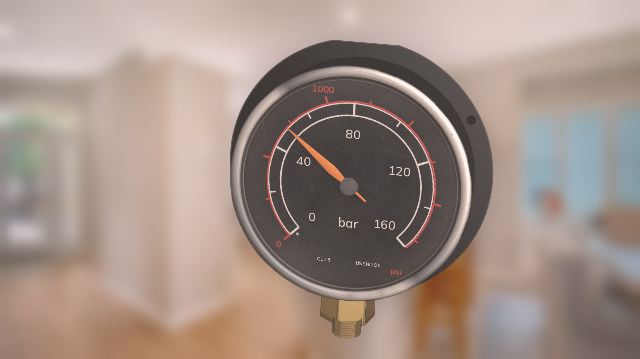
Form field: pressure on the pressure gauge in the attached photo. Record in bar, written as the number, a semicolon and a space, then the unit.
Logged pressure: 50; bar
